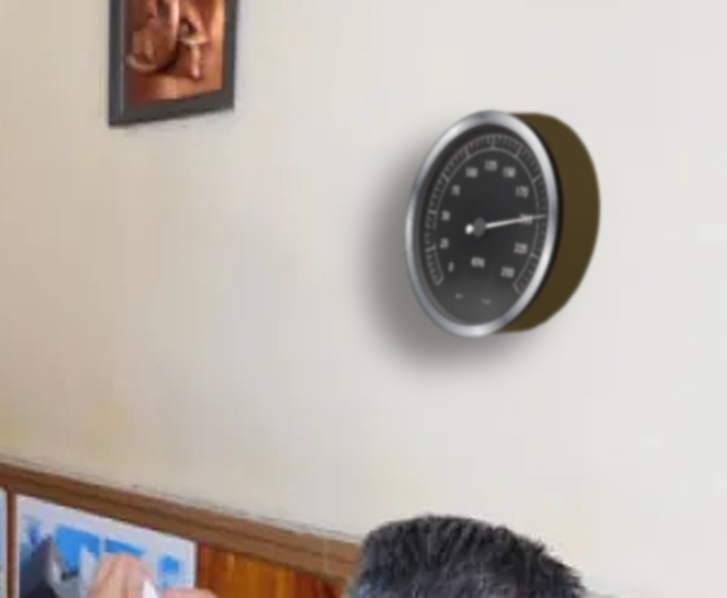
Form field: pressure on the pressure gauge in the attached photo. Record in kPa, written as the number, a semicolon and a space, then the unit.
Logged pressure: 200; kPa
